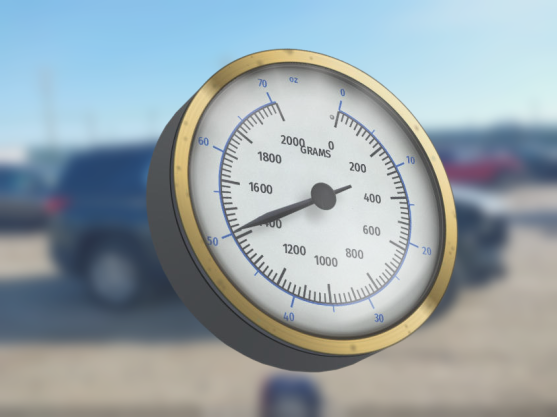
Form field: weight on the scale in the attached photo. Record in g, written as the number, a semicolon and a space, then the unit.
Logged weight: 1420; g
